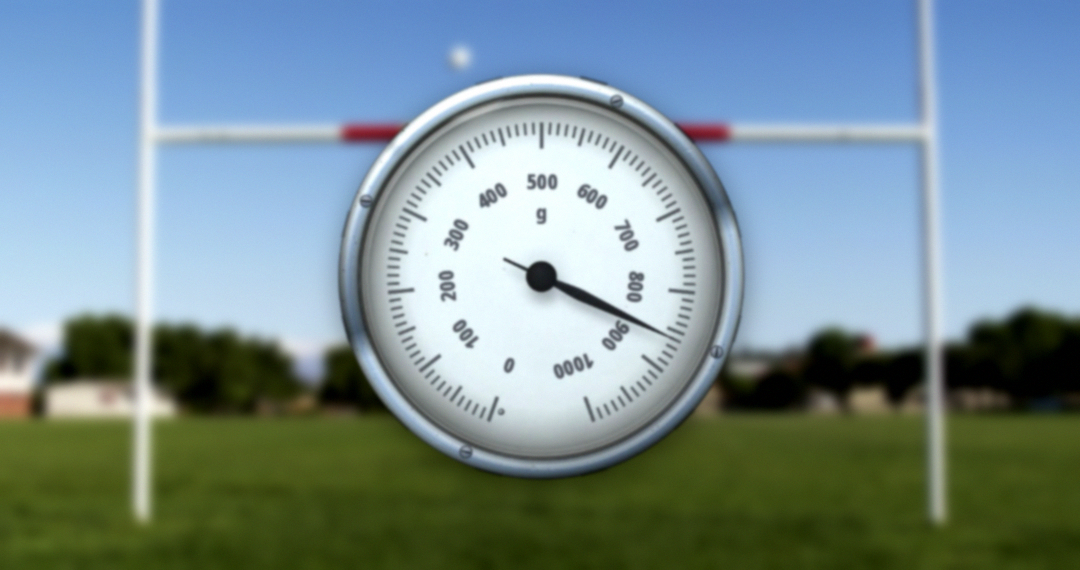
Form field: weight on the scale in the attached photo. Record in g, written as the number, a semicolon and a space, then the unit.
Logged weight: 860; g
